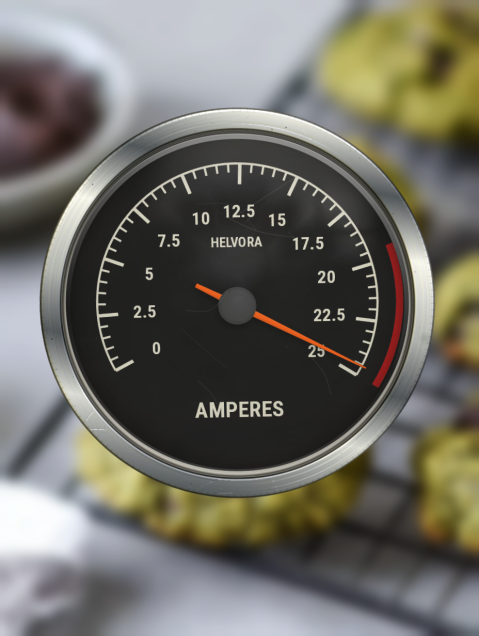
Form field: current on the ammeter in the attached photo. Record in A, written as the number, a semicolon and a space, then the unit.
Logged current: 24.5; A
